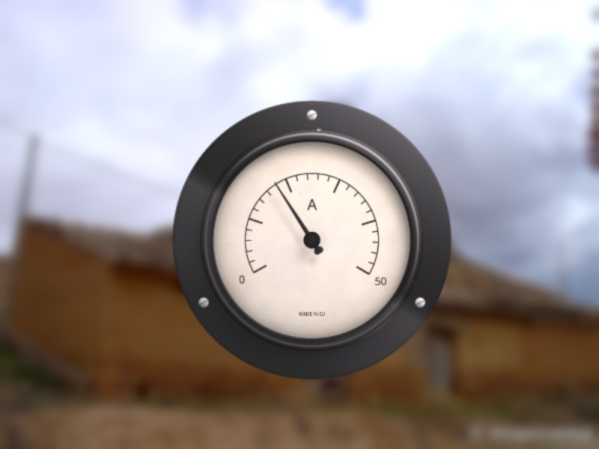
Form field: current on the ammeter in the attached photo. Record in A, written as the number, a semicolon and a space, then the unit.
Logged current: 18; A
